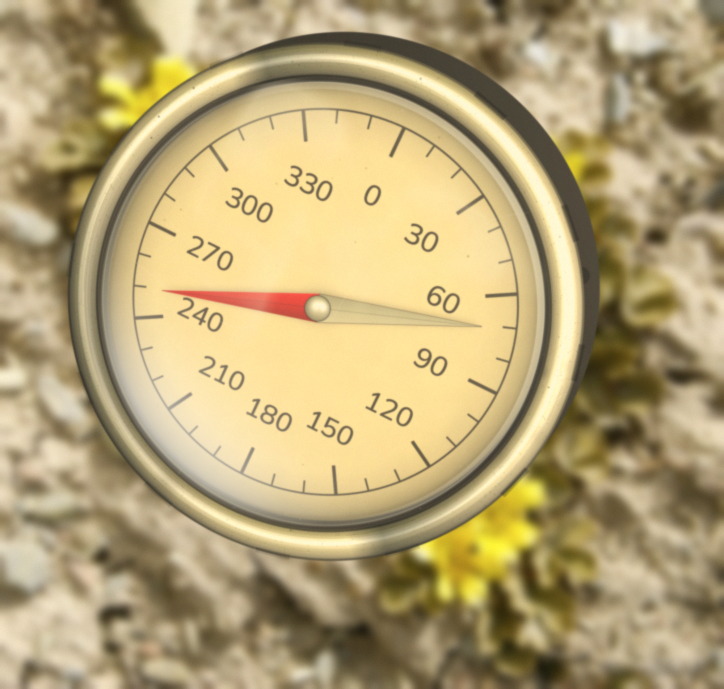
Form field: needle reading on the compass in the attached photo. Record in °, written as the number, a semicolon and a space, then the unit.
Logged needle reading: 250; °
